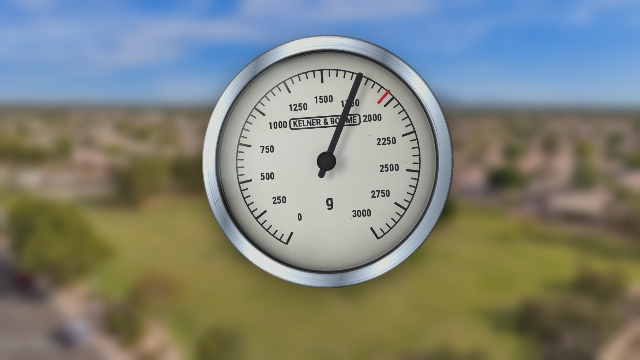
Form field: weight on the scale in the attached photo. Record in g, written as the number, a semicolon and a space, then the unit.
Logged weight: 1750; g
